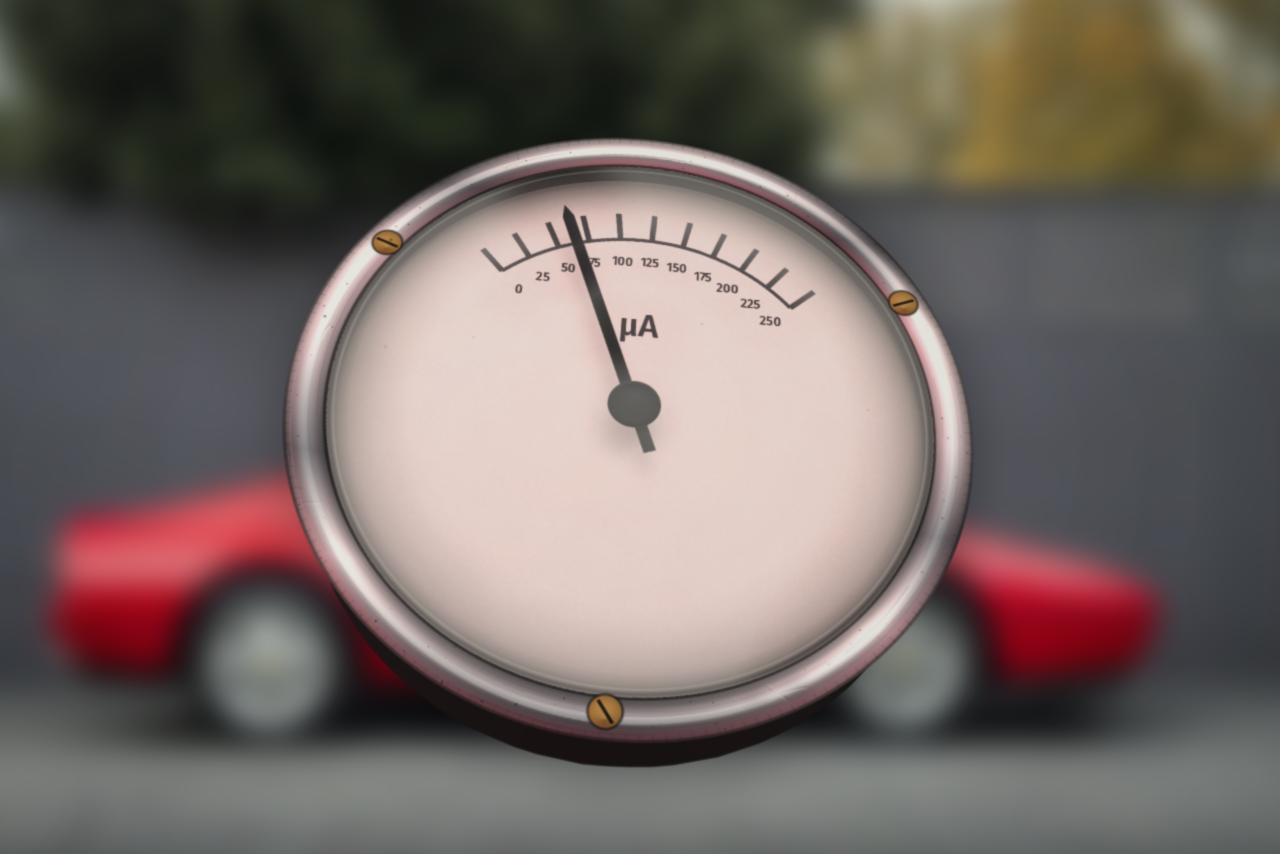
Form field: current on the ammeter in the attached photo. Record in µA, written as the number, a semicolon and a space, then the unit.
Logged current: 62.5; µA
